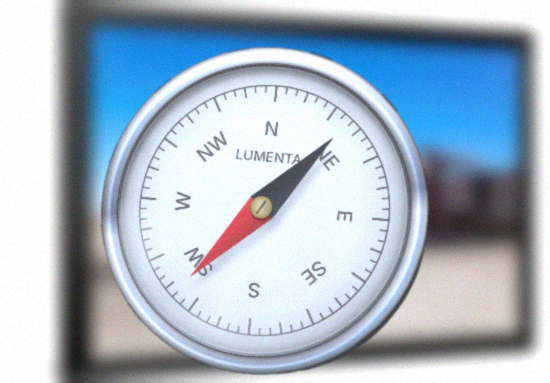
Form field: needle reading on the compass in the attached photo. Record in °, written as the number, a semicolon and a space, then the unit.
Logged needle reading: 220; °
